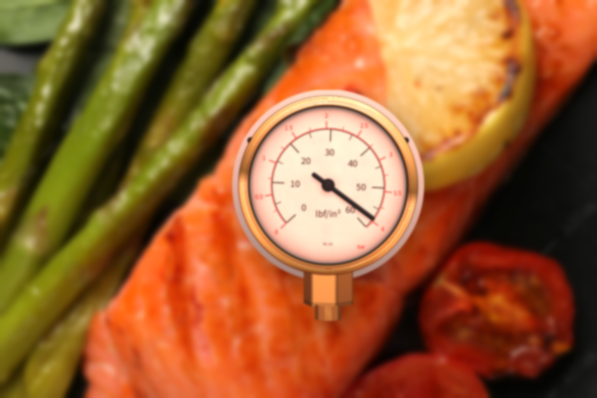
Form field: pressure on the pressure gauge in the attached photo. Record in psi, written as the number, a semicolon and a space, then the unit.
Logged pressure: 57.5; psi
